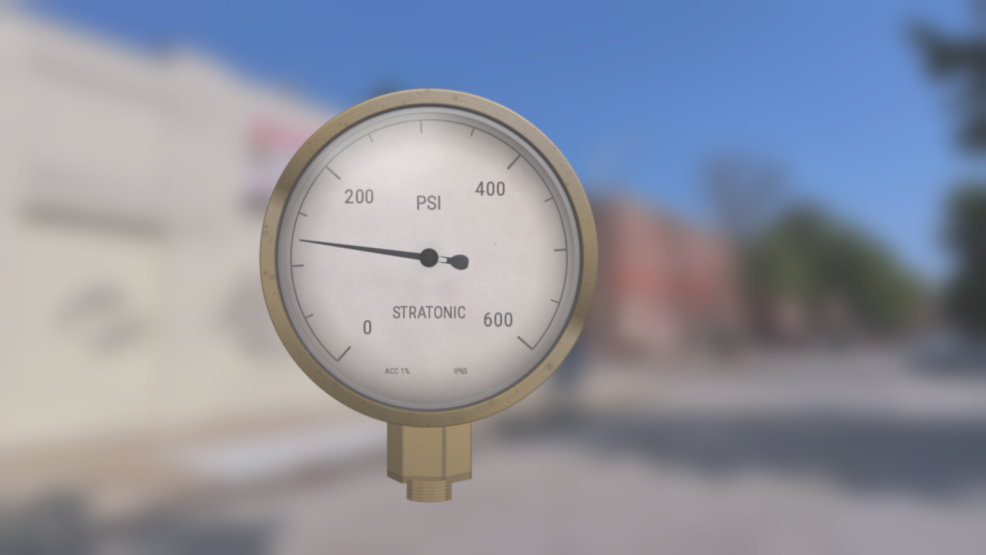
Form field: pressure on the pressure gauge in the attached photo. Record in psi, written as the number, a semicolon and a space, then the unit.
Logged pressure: 125; psi
